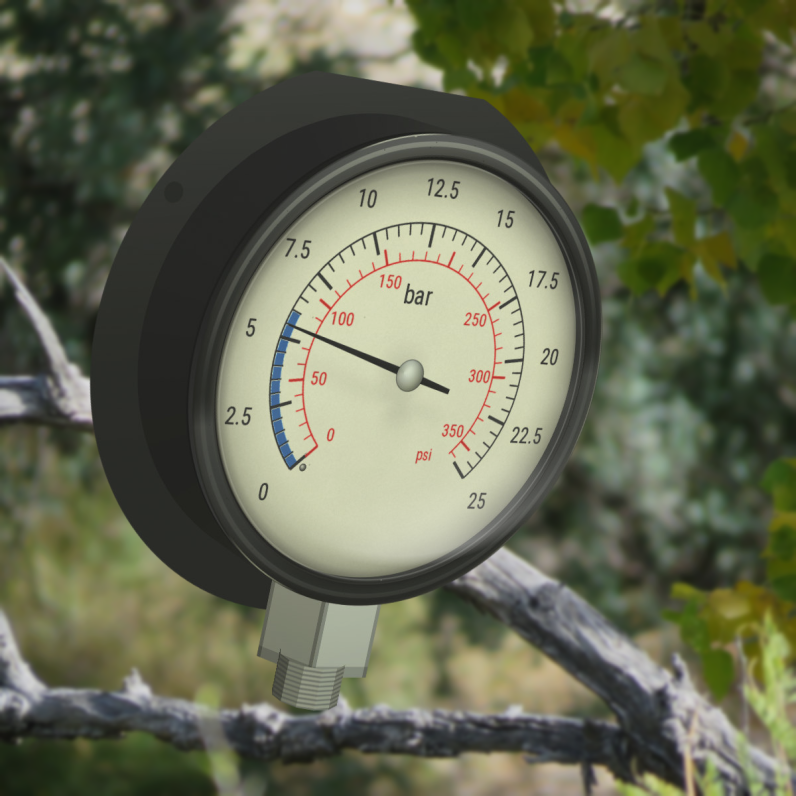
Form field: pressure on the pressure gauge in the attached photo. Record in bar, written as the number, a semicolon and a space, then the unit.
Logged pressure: 5.5; bar
